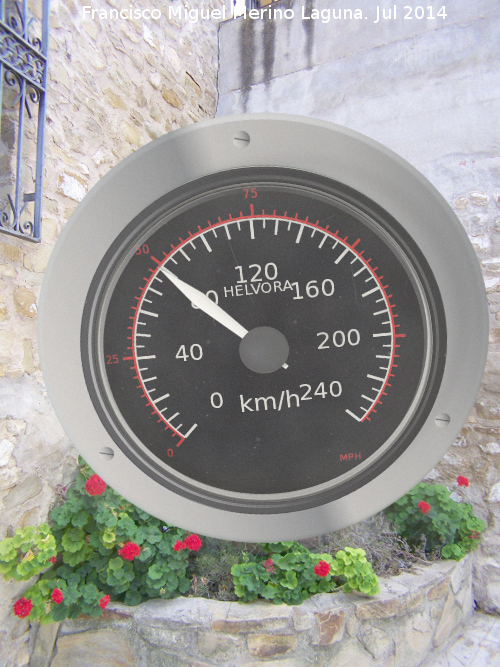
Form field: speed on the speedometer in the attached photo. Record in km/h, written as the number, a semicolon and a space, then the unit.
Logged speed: 80; km/h
